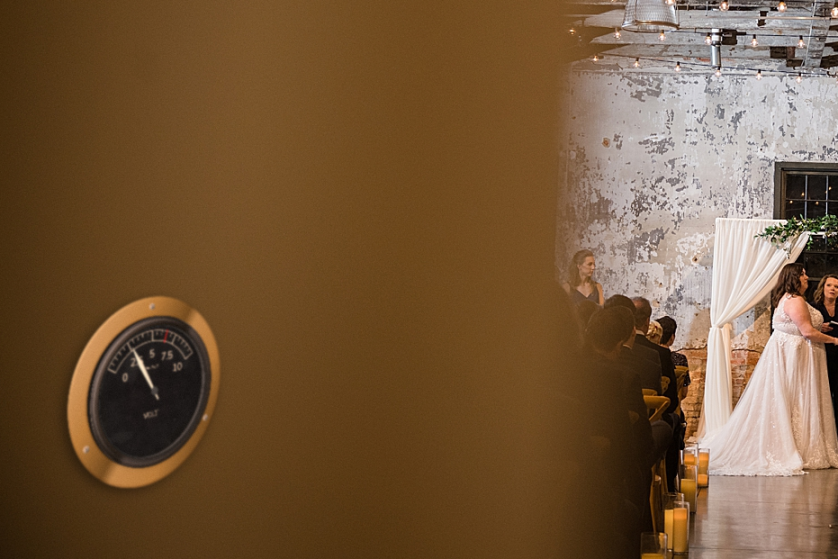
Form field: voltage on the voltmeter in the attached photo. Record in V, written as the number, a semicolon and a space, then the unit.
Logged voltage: 2.5; V
